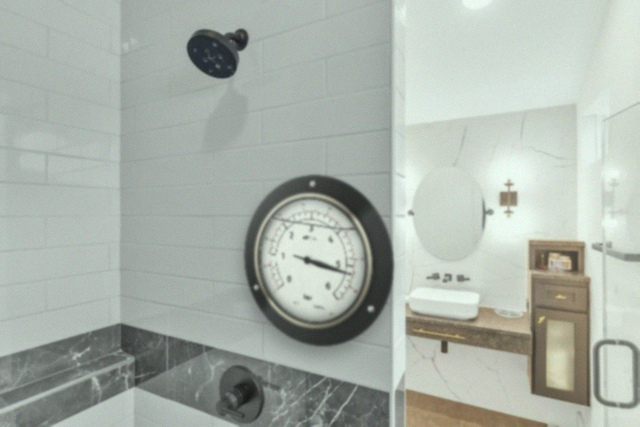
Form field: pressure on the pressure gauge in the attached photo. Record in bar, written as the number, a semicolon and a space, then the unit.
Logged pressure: 5.2; bar
